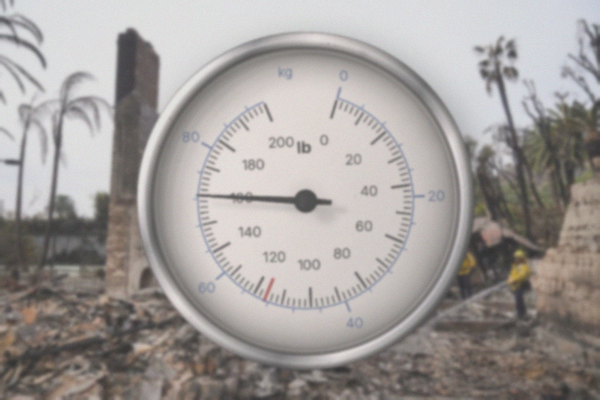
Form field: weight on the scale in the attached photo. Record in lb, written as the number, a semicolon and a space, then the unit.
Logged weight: 160; lb
